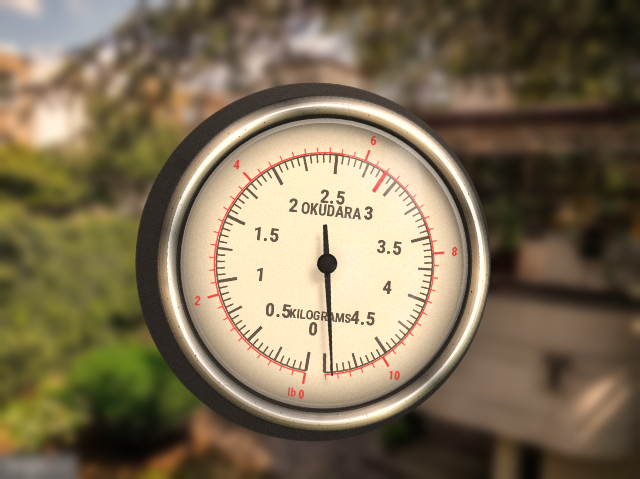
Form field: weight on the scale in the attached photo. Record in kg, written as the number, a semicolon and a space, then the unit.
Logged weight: 4.95; kg
